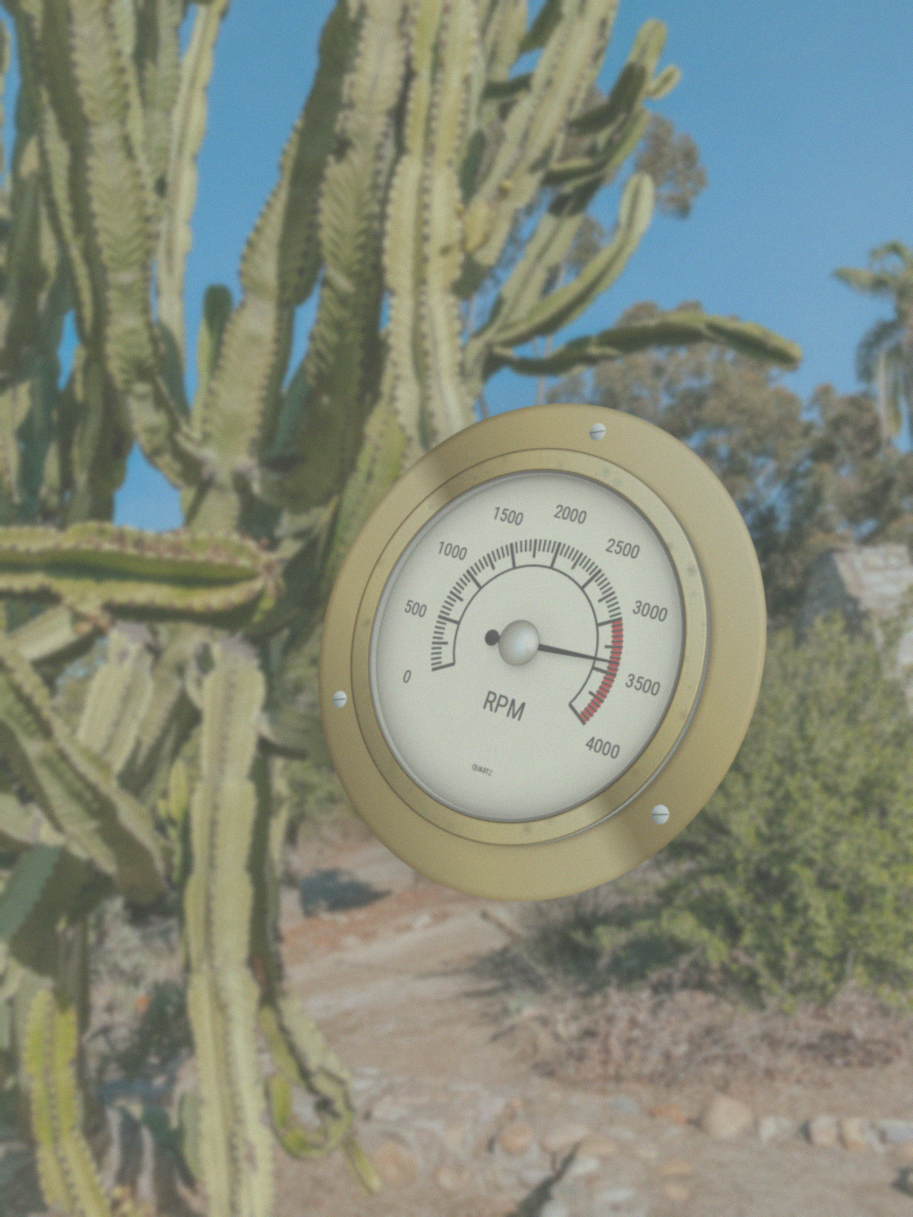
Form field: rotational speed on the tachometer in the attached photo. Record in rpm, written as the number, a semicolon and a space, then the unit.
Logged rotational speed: 3400; rpm
